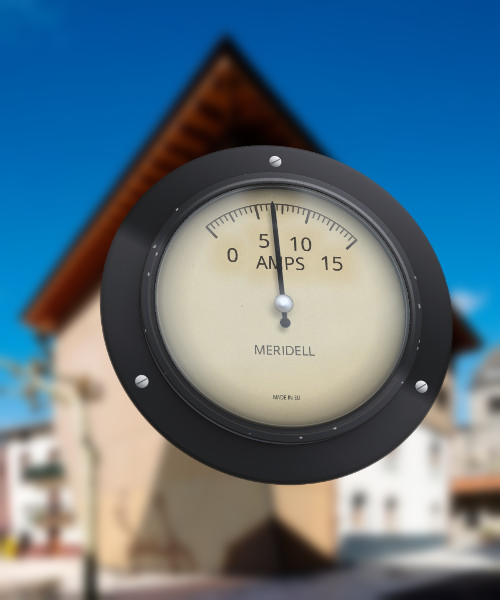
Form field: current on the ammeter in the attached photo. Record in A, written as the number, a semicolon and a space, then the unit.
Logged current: 6.5; A
